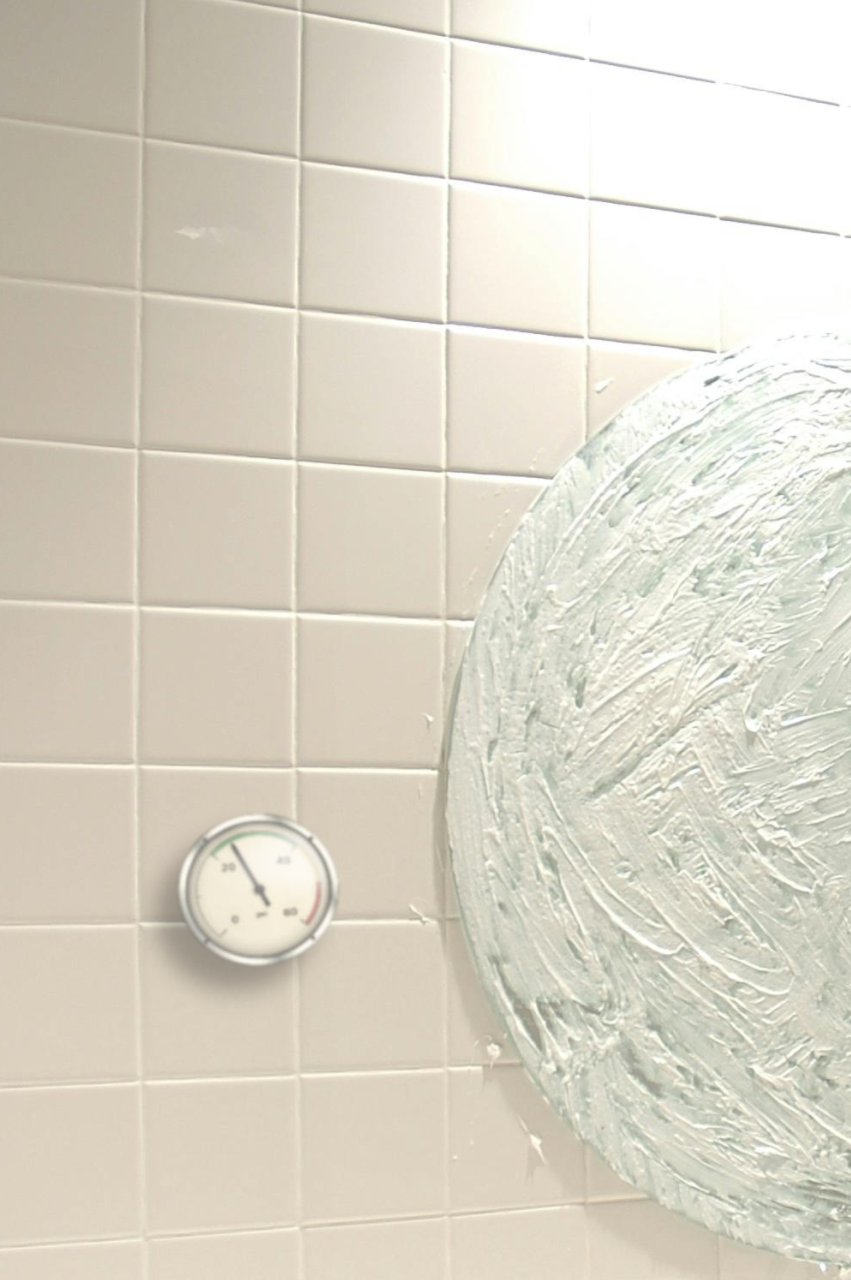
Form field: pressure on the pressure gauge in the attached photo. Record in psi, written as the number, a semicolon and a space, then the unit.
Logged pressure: 25; psi
